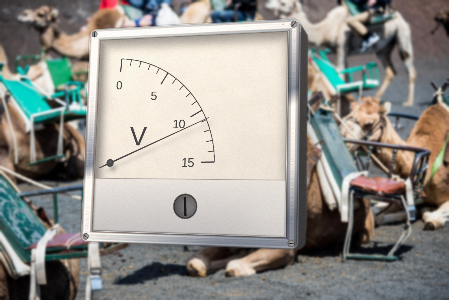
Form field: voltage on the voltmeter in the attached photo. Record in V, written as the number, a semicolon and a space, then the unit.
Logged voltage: 11; V
